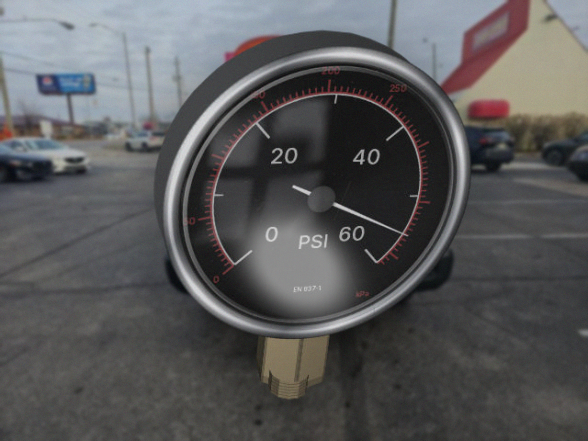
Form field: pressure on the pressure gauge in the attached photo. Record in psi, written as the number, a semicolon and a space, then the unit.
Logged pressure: 55; psi
